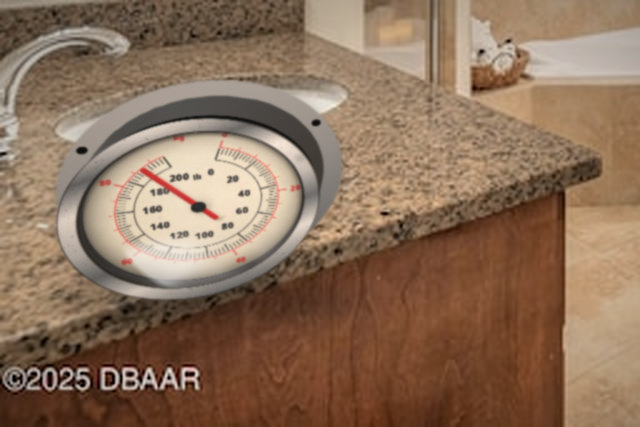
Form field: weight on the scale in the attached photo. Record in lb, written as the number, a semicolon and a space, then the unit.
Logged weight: 190; lb
